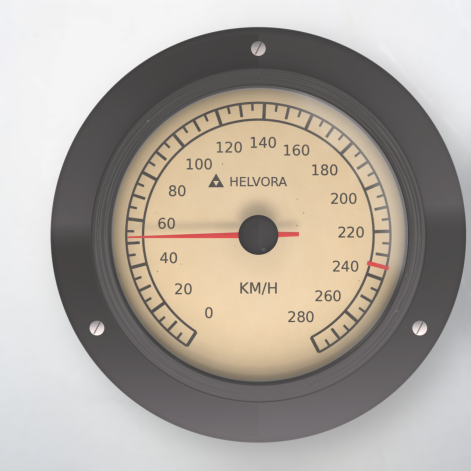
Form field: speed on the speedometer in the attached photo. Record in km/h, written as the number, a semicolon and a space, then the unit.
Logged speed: 52.5; km/h
